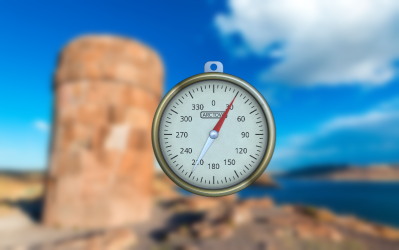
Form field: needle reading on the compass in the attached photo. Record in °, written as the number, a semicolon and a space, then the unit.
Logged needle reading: 30; °
